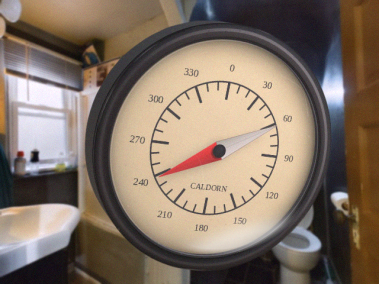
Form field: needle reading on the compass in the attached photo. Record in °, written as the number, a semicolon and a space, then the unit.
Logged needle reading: 240; °
